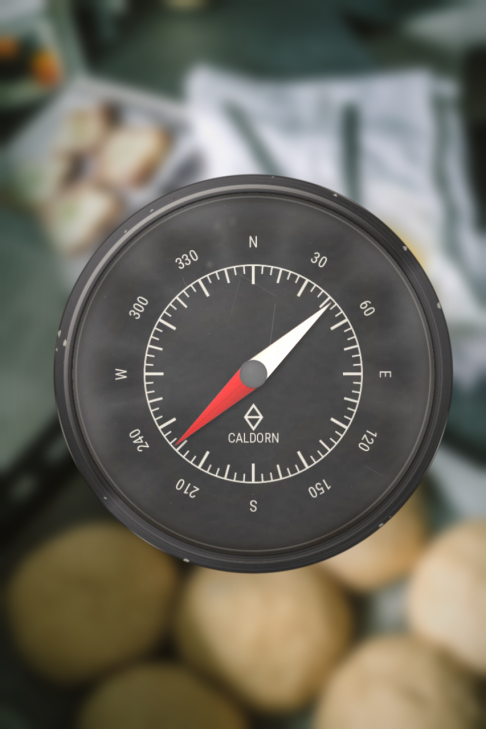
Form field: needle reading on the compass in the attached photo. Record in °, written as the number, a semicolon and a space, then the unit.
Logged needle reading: 227.5; °
